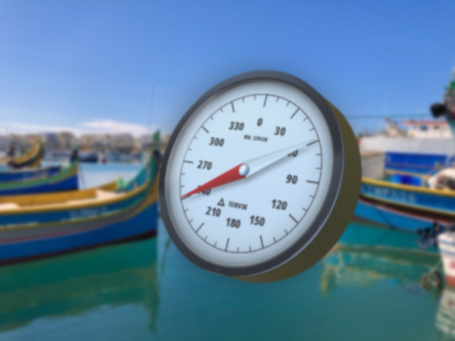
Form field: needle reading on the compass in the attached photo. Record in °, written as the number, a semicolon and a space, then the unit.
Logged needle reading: 240; °
